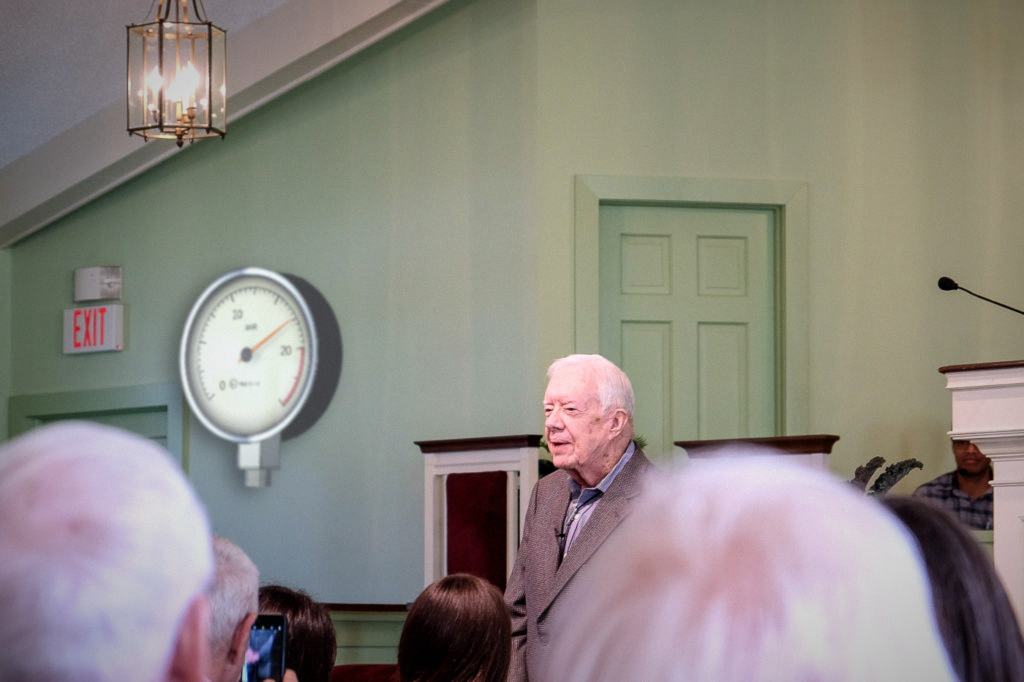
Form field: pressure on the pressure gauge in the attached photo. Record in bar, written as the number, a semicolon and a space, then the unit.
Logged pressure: 17.5; bar
